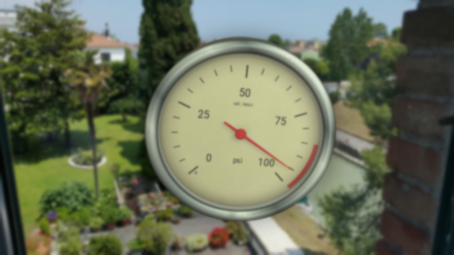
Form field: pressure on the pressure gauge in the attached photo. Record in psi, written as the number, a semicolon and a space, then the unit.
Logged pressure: 95; psi
